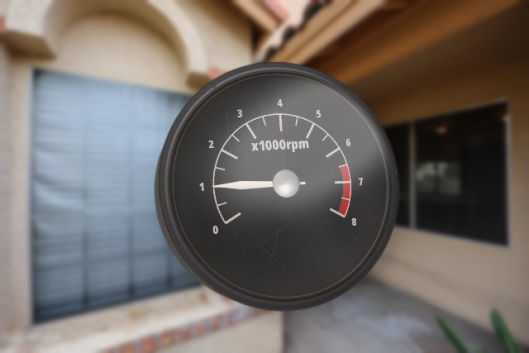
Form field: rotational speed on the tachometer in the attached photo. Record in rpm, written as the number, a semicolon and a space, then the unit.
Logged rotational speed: 1000; rpm
